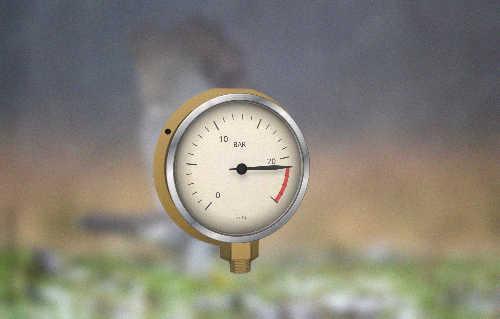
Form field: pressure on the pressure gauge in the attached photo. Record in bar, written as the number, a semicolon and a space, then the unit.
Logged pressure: 21; bar
